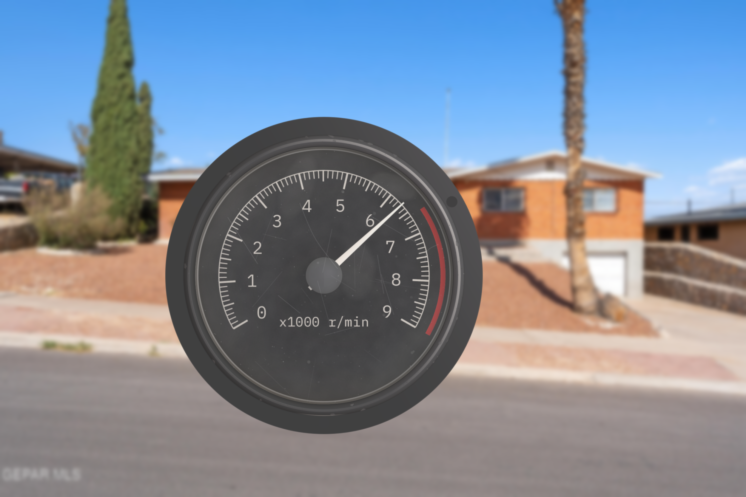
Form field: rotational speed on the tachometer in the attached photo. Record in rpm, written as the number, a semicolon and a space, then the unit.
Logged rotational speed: 6300; rpm
